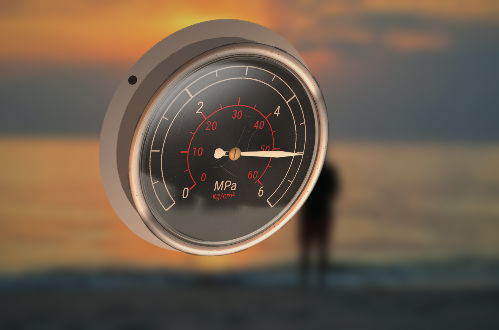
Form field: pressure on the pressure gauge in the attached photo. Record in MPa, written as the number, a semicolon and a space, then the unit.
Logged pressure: 5; MPa
